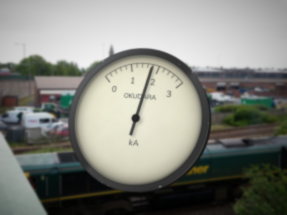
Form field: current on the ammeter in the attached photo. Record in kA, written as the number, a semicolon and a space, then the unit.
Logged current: 1.8; kA
